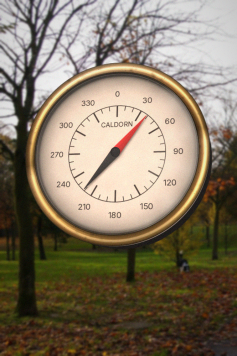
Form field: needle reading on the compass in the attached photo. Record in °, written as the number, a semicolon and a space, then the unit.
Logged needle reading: 40; °
